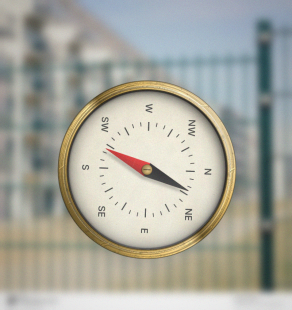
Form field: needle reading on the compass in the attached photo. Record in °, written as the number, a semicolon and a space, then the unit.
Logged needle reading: 205; °
